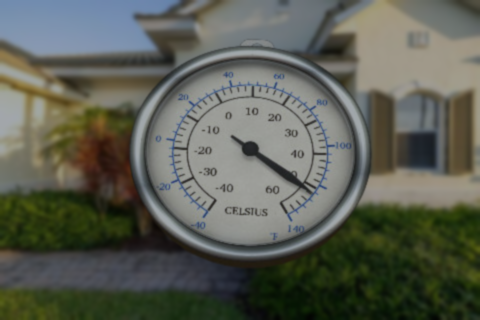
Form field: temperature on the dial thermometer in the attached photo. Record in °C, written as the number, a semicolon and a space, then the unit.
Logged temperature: 52; °C
